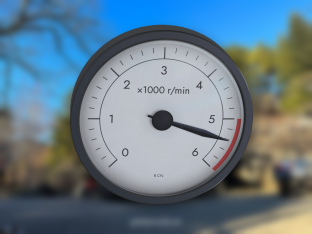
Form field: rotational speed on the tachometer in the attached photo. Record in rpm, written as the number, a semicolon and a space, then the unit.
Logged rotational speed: 5400; rpm
